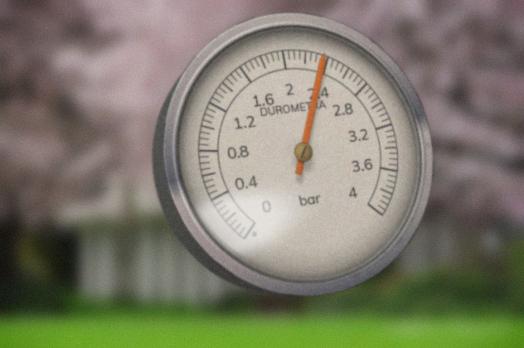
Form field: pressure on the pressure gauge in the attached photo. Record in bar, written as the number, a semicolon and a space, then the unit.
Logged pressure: 2.35; bar
